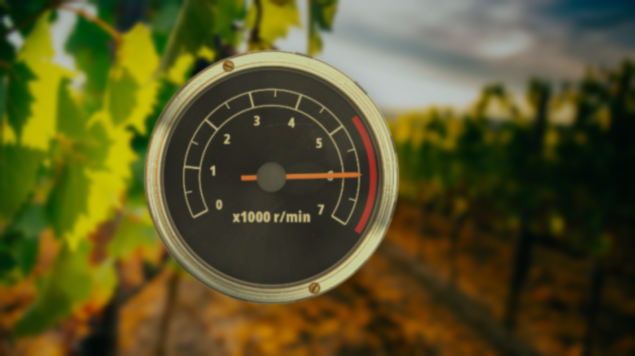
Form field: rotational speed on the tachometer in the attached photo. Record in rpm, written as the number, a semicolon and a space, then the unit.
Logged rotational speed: 6000; rpm
